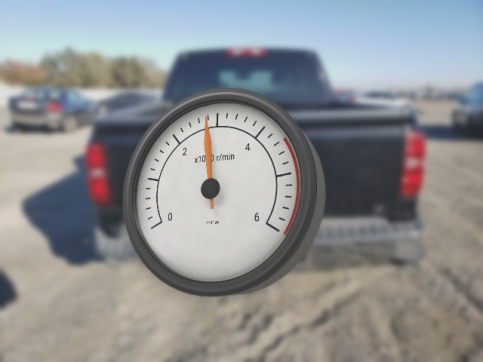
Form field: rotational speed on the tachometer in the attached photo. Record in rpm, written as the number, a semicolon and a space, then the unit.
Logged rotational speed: 2800; rpm
